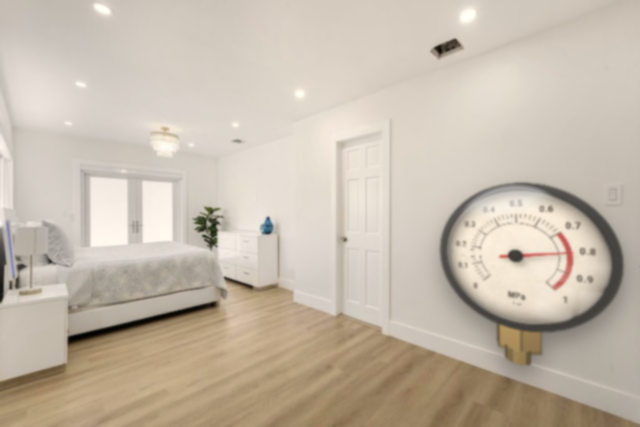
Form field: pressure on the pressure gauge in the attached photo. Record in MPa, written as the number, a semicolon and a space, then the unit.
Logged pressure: 0.8; MPa
